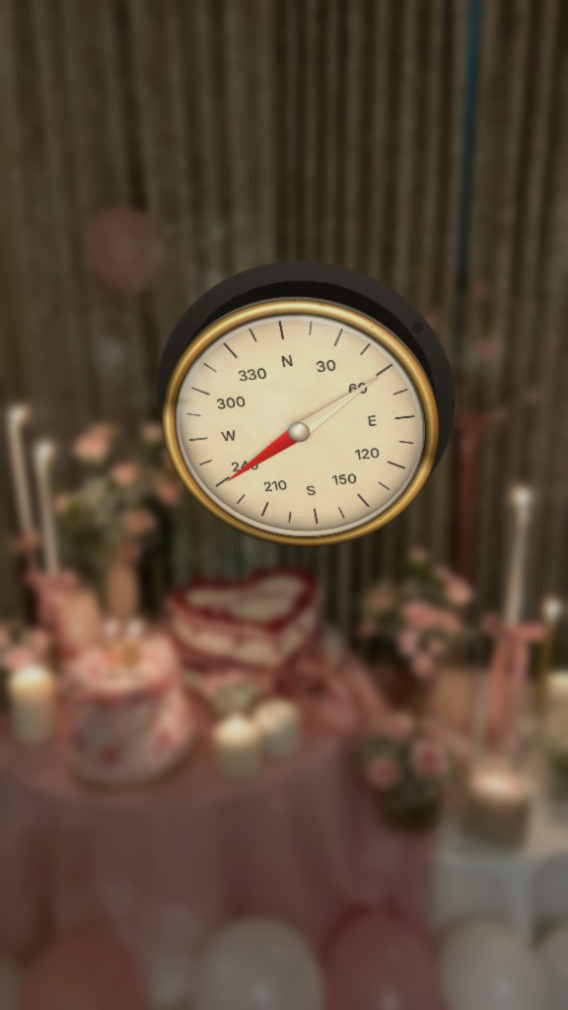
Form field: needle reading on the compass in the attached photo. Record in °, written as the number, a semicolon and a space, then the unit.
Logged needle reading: 240; °
